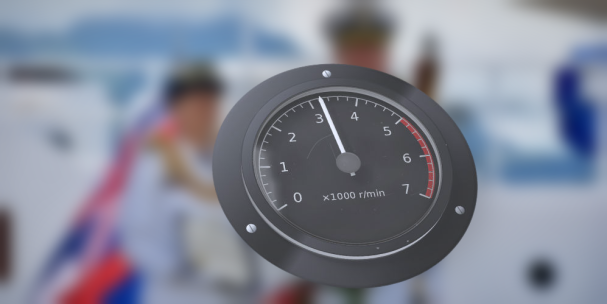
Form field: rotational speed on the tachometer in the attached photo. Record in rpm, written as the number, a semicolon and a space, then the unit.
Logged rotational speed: 3200; rpm
